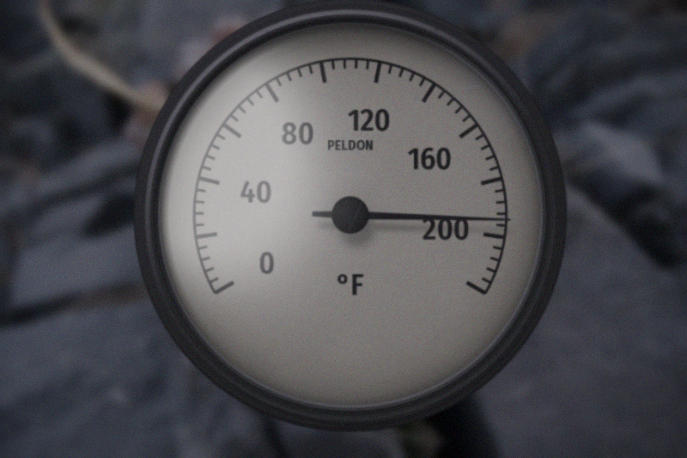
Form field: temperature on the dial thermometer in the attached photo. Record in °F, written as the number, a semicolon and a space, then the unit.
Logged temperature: 194; °F
